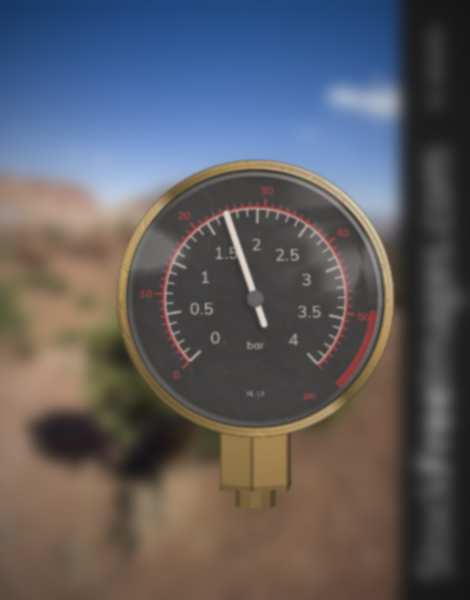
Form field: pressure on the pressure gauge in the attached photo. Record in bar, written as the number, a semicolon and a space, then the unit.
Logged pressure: 1.7; bar
